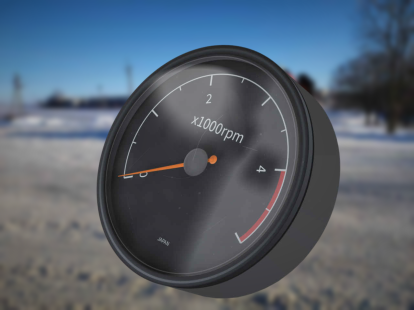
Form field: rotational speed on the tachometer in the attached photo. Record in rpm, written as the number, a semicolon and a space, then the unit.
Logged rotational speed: 0; rpm
